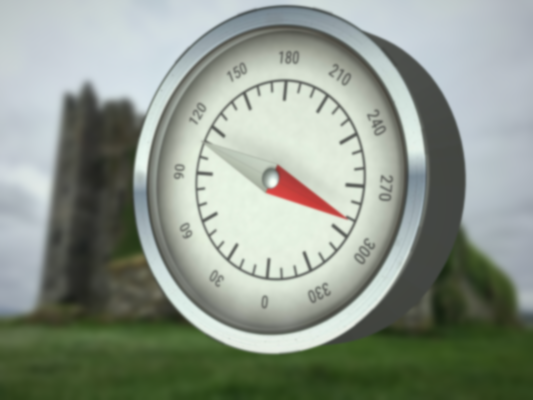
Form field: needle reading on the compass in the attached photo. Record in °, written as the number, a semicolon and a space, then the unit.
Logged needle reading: 290; °
